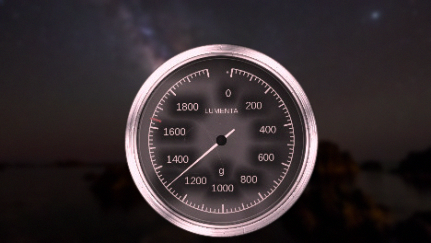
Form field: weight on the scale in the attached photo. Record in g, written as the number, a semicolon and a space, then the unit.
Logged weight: 1300; g
